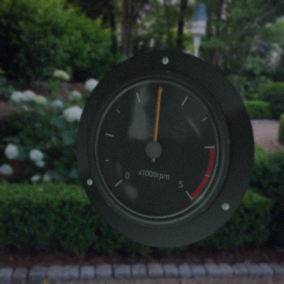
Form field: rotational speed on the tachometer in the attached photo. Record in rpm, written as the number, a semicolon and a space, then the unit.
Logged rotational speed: 2500; rpm
